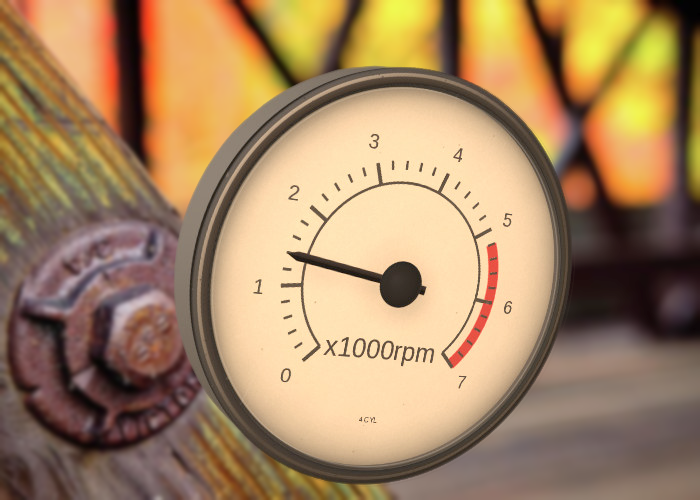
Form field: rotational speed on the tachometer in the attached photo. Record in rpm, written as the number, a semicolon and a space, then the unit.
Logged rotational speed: 1400; rpm
